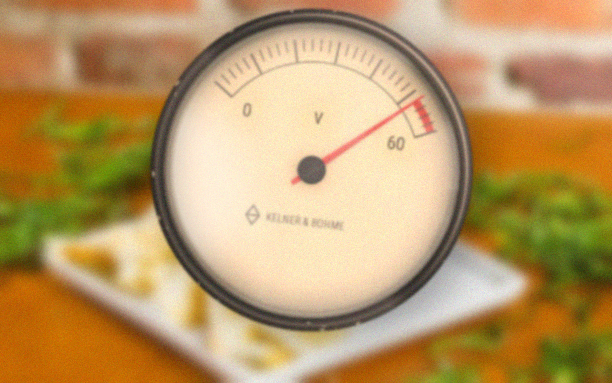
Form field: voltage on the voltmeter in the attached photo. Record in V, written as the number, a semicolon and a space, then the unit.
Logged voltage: 52; V
